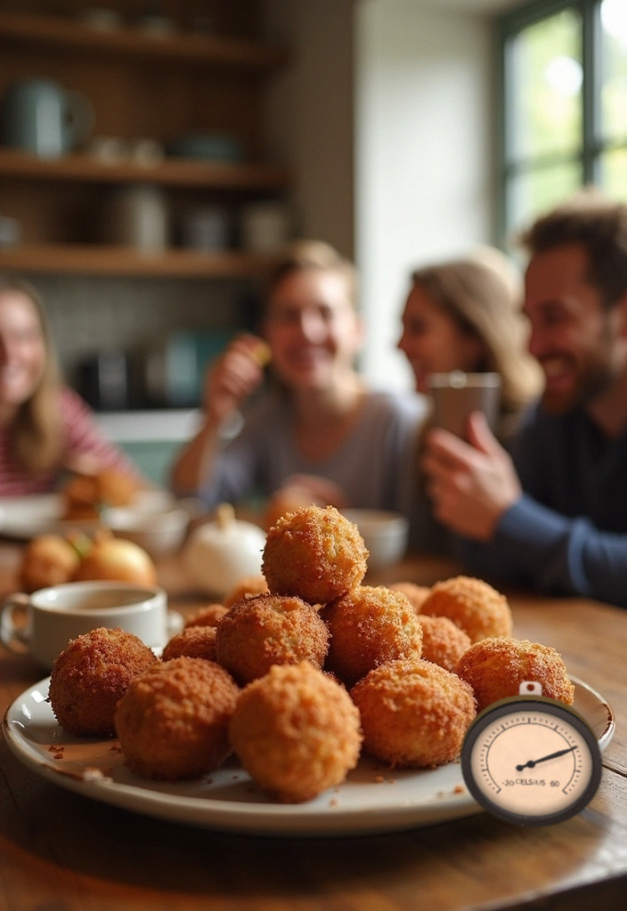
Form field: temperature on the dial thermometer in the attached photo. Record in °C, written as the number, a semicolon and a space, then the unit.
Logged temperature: 40; °C
